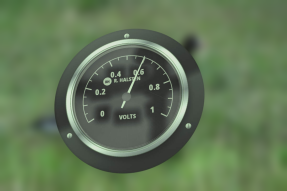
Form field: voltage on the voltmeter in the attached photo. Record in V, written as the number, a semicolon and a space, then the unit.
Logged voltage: 0.6; V
